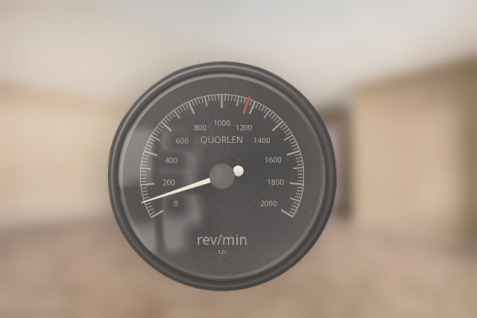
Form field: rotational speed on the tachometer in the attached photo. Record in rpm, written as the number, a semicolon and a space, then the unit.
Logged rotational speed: 100; rpm
